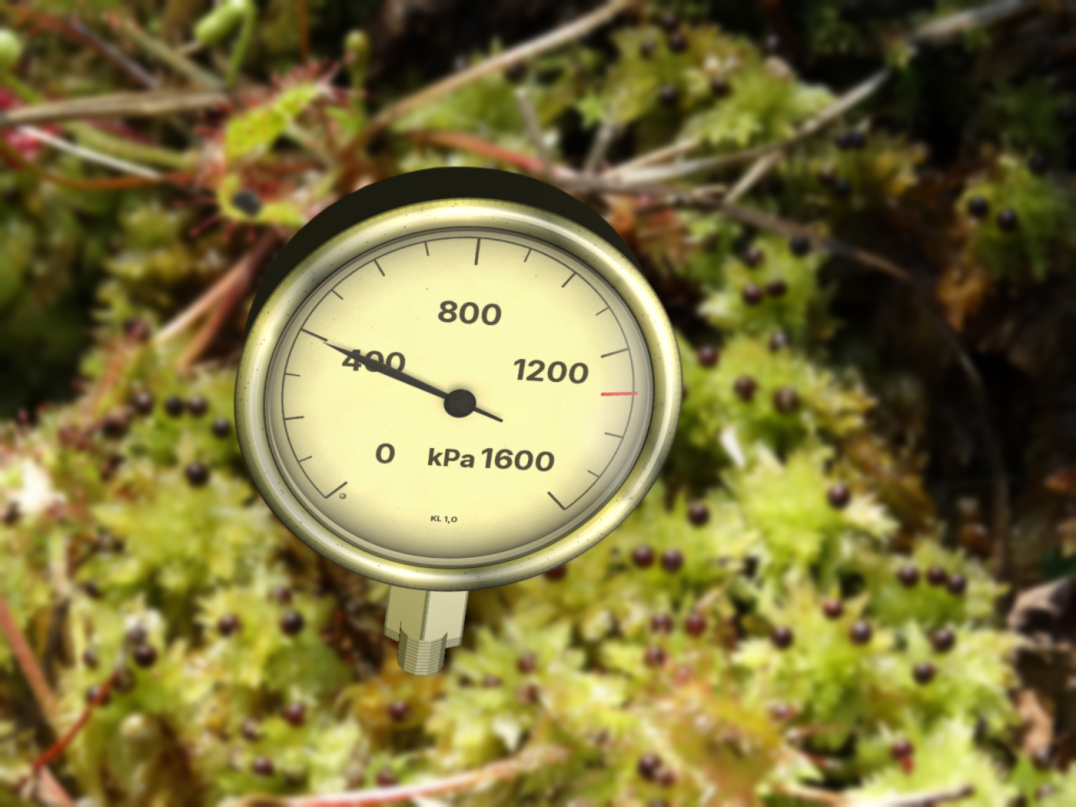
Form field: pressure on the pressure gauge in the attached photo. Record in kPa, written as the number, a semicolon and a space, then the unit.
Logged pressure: 400; kPa
